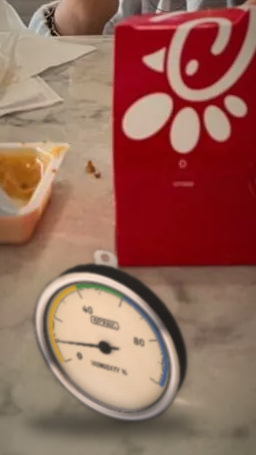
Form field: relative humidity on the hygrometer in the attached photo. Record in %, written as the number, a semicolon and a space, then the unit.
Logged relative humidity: 10; %
